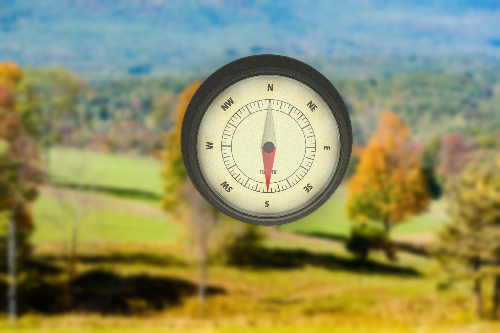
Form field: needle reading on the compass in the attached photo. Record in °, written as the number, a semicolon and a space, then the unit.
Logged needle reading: 180; °
